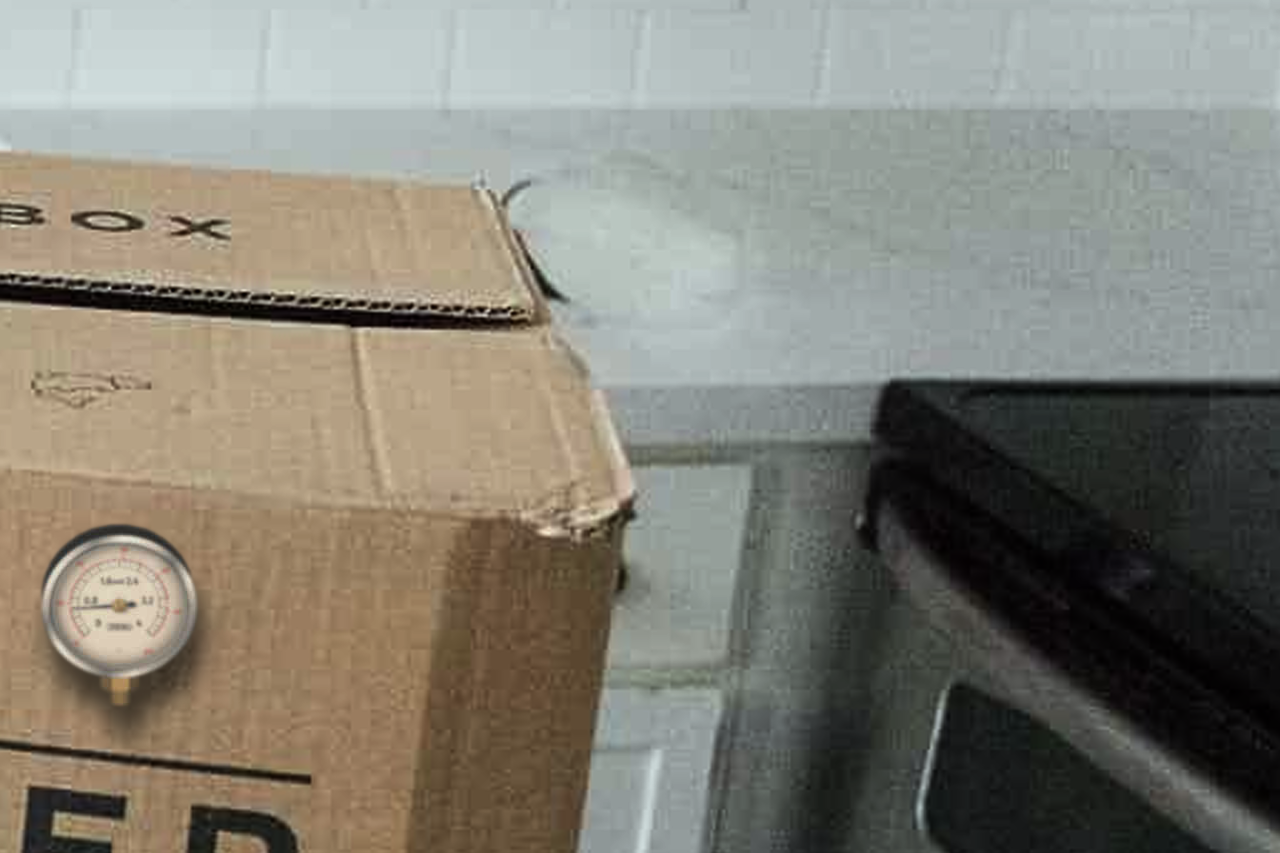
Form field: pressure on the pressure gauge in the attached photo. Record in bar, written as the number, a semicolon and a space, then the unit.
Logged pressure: 0.6; bar
